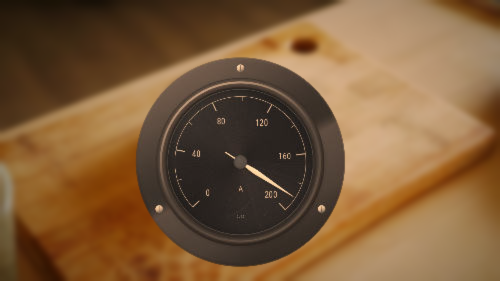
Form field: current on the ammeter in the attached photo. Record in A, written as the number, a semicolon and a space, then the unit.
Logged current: 190; A
